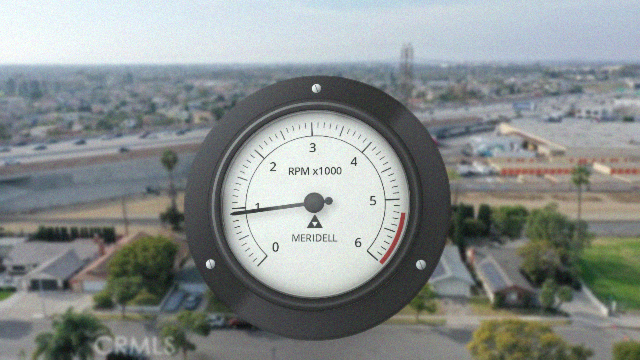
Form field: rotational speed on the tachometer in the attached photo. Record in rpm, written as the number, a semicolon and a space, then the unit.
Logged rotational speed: 900; rpm
